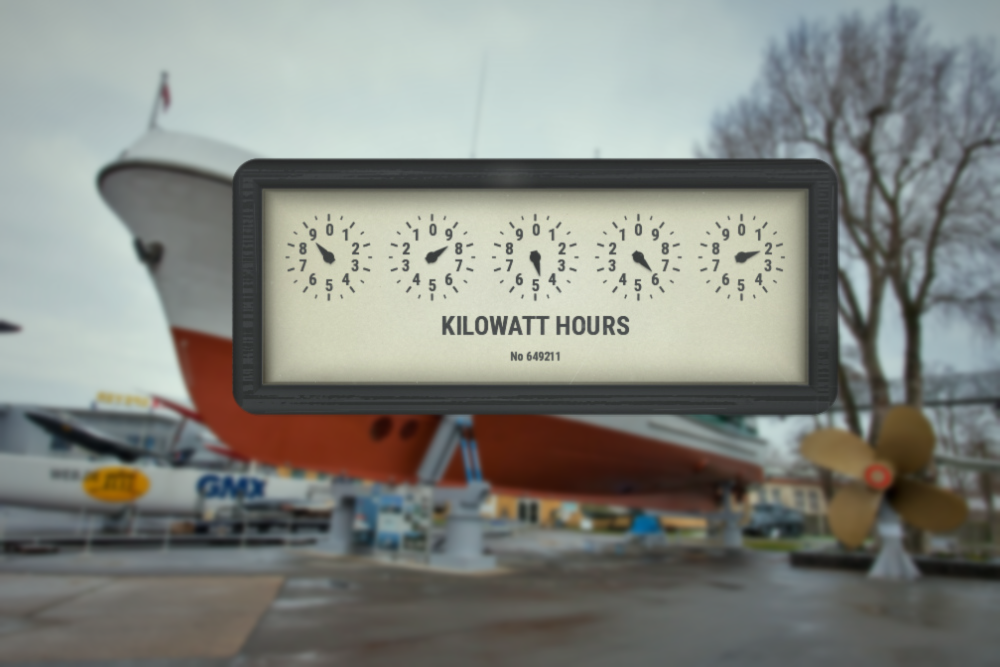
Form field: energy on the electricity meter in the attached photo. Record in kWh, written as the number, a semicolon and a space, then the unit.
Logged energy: 88462; kWh
